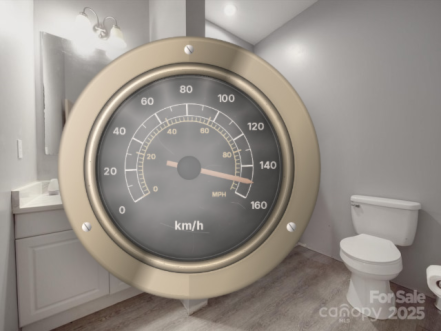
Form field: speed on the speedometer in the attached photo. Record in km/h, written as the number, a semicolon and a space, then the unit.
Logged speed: 150; km/h
